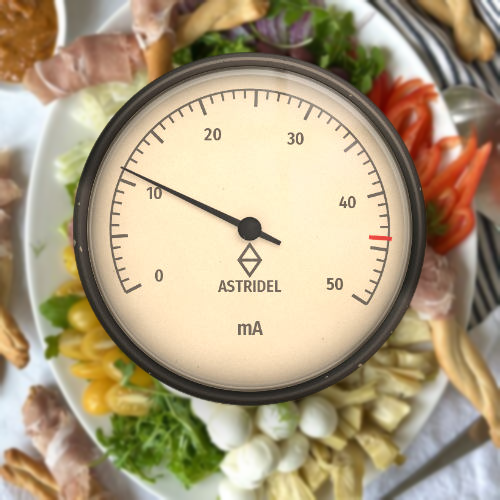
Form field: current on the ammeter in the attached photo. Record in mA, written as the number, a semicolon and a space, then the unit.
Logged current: 11; mA
